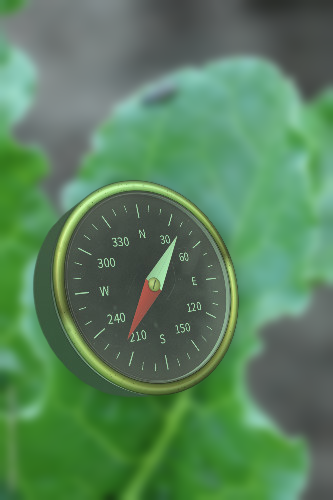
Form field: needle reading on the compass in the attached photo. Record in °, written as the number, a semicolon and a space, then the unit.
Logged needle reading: 220; °
